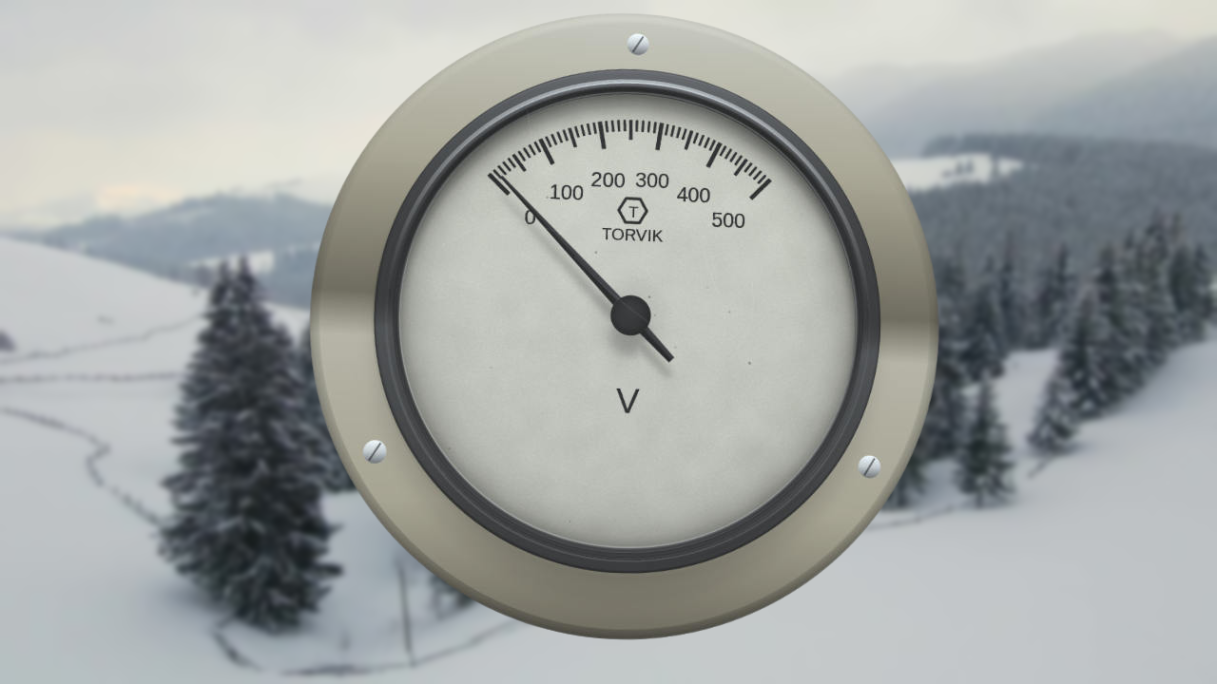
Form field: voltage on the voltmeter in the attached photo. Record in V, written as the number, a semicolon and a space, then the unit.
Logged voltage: 10; V
